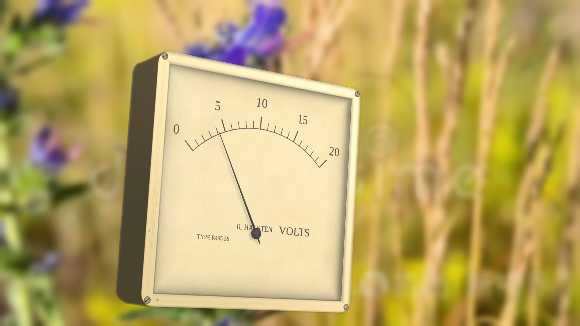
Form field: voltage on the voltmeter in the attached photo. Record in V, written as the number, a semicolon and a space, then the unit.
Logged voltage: 4; V
